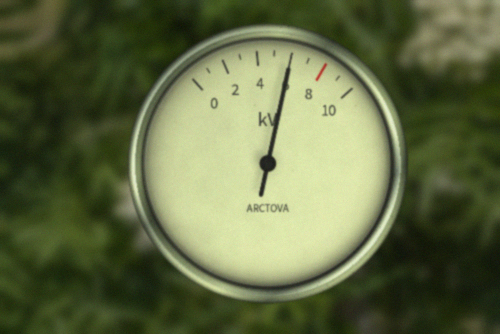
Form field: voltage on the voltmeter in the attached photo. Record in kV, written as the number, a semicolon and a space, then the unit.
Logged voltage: 6; kV
